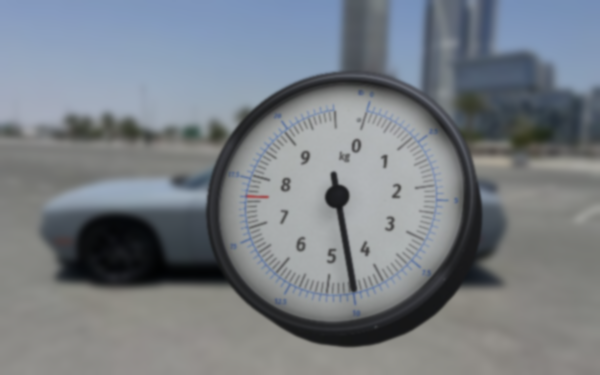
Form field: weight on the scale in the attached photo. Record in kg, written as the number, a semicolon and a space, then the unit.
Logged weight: 4.5; kg
